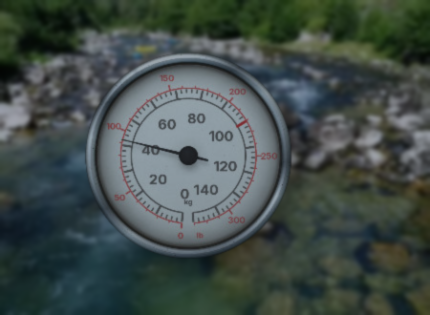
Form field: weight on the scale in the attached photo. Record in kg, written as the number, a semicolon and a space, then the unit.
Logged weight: 42; kg
